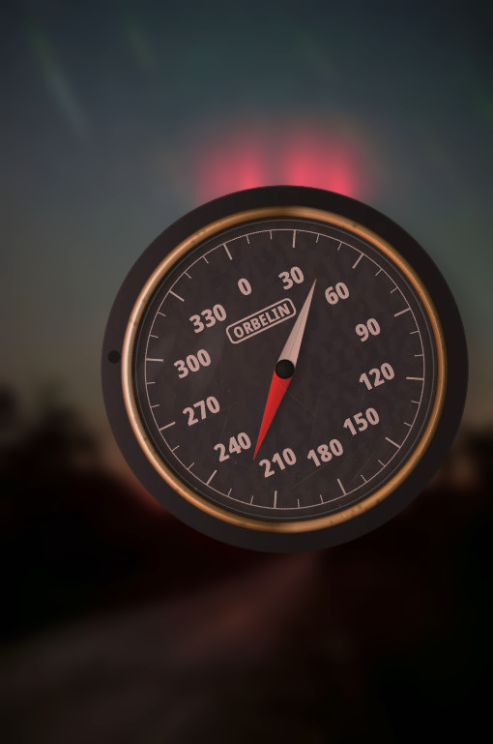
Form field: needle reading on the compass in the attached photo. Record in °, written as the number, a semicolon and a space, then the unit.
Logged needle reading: 225; °
